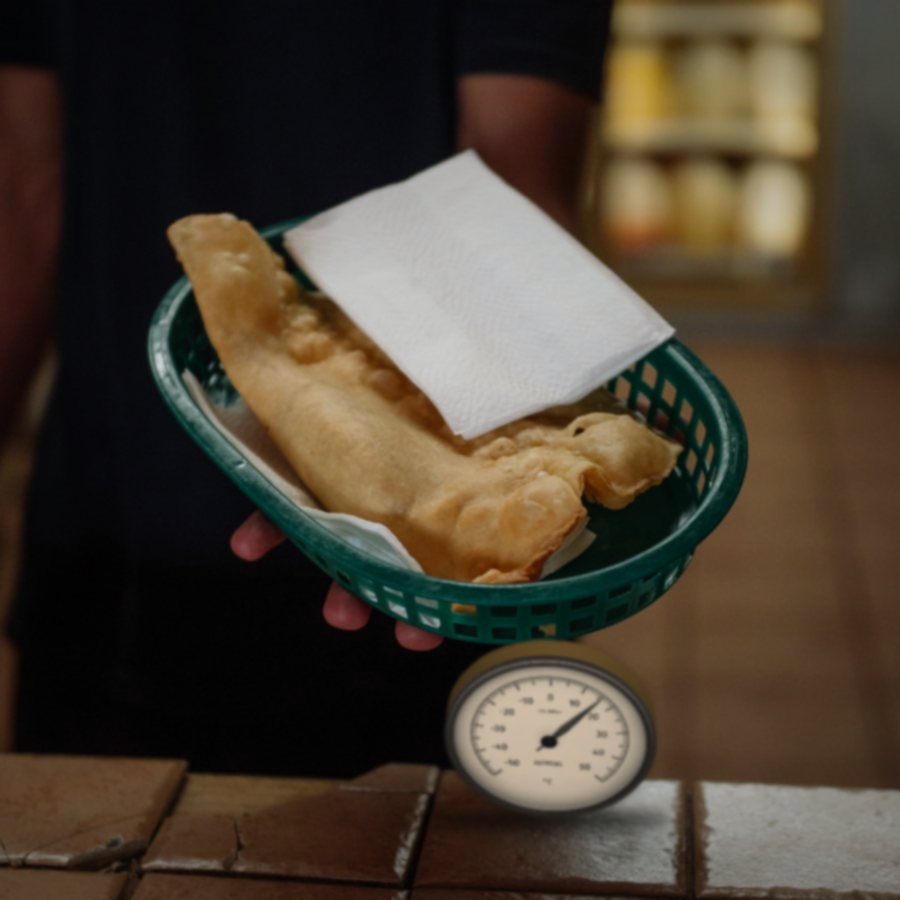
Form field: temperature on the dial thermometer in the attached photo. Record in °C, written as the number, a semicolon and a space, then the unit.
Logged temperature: 15; °C
